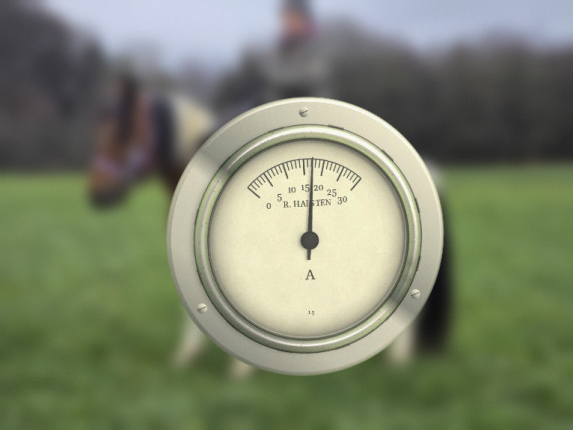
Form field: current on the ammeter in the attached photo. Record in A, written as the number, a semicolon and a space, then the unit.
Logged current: 17; A
